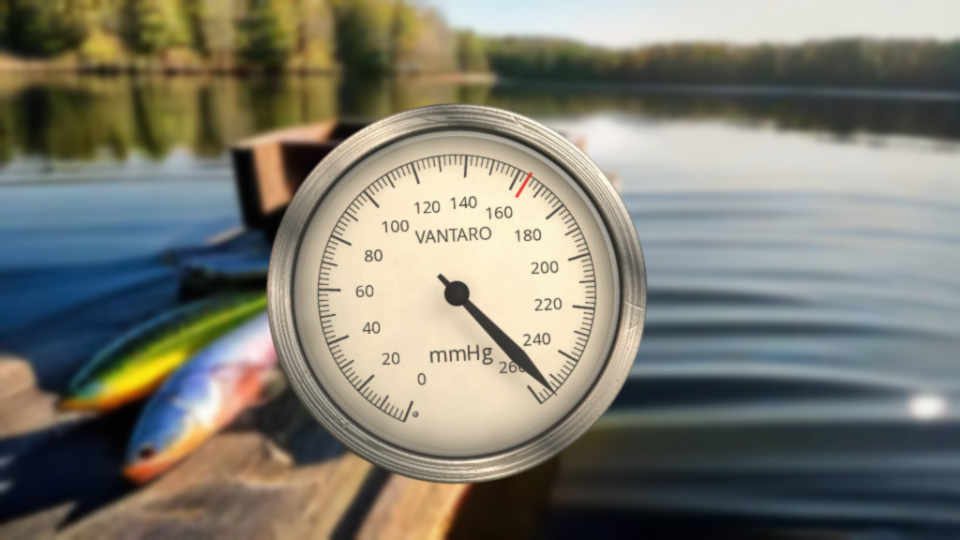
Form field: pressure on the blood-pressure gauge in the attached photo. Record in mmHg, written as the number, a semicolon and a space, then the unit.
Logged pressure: 254; mmHg
